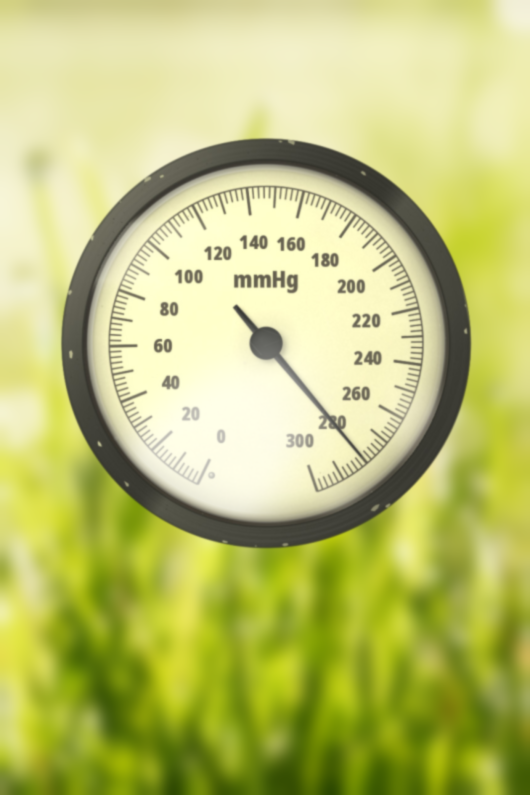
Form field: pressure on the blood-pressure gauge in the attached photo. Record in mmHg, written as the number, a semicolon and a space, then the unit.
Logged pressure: 280; mmHg
